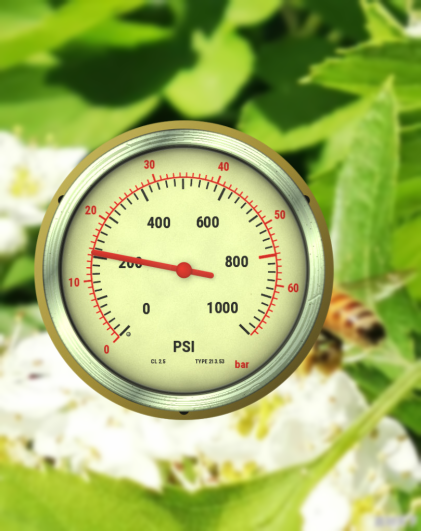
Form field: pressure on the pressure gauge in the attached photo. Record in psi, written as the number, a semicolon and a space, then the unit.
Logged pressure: 210; psi
